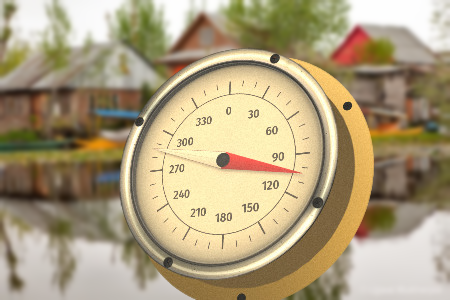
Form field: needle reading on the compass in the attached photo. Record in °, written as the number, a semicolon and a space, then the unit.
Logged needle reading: 105; °
